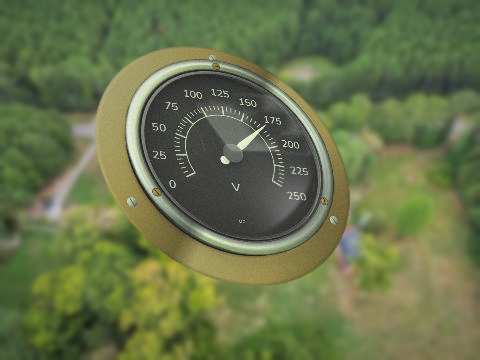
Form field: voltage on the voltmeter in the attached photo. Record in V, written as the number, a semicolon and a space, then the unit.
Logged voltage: 175; V
